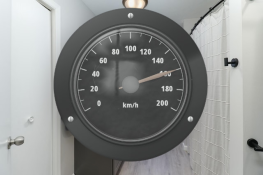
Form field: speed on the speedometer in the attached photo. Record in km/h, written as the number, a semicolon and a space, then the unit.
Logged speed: 160; km/h
